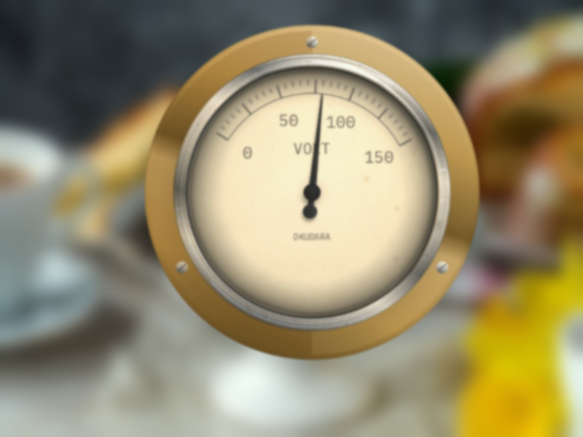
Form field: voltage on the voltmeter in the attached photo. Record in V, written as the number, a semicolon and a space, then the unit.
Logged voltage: 80; V
